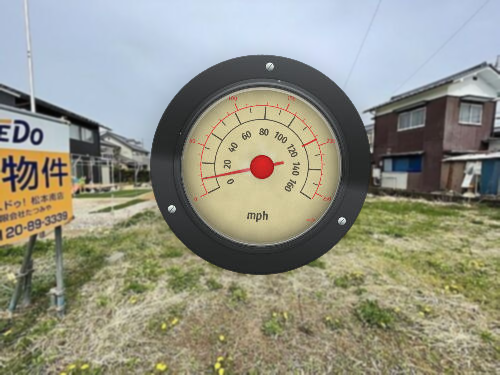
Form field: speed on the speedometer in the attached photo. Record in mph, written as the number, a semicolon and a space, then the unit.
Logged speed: 10; mph
